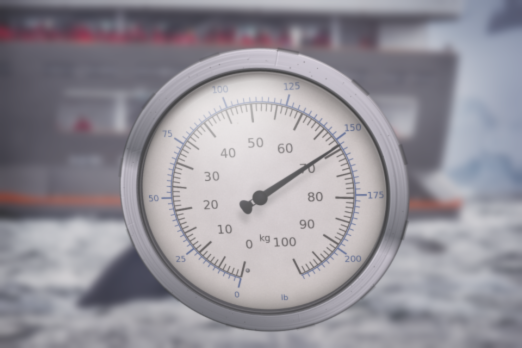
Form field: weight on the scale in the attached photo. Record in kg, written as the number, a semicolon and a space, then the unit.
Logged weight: 69; kg
